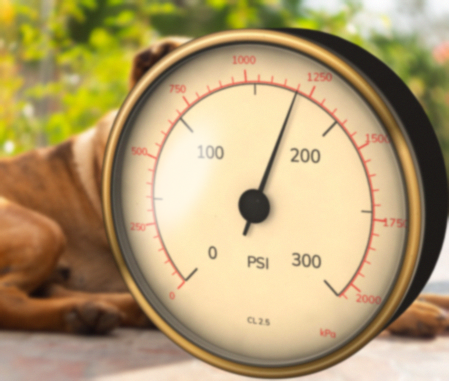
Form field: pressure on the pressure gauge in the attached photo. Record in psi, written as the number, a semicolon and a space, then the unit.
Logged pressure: 175; psi
